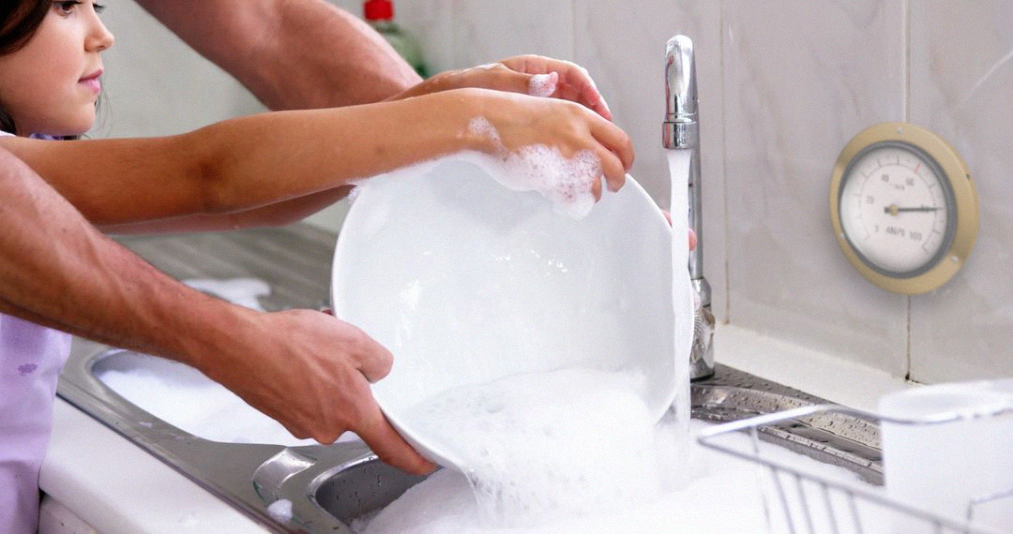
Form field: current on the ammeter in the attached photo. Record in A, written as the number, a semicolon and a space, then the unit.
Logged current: 80; A
